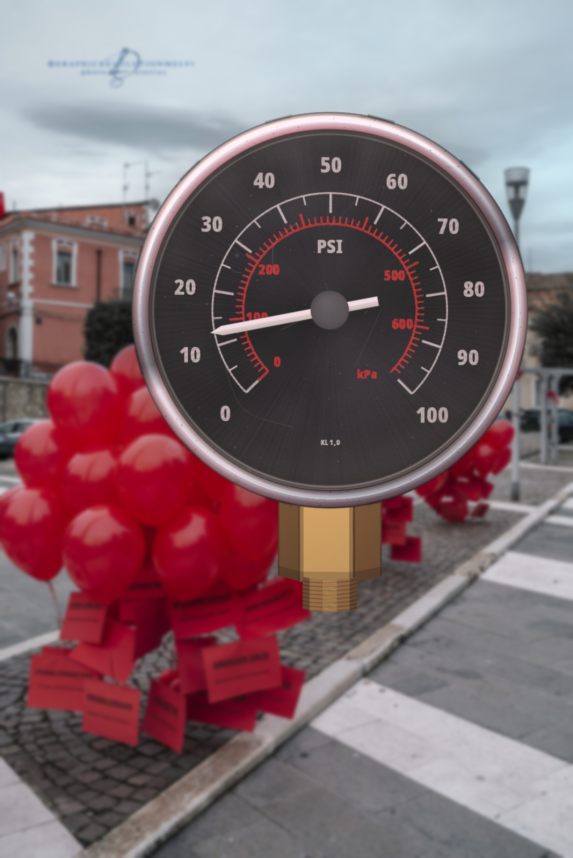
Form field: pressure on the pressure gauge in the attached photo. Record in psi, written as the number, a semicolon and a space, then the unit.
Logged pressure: 12.5; psi
